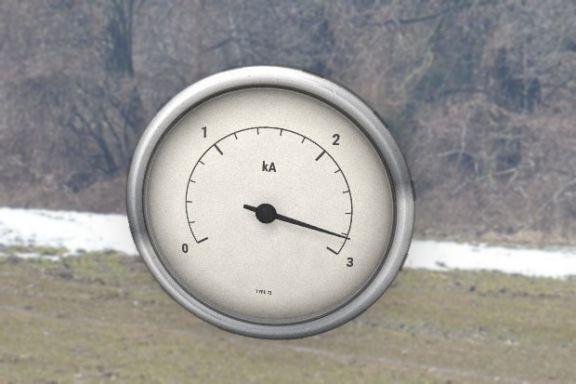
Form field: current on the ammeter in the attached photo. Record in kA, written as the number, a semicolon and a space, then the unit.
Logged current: 2.8; kA
